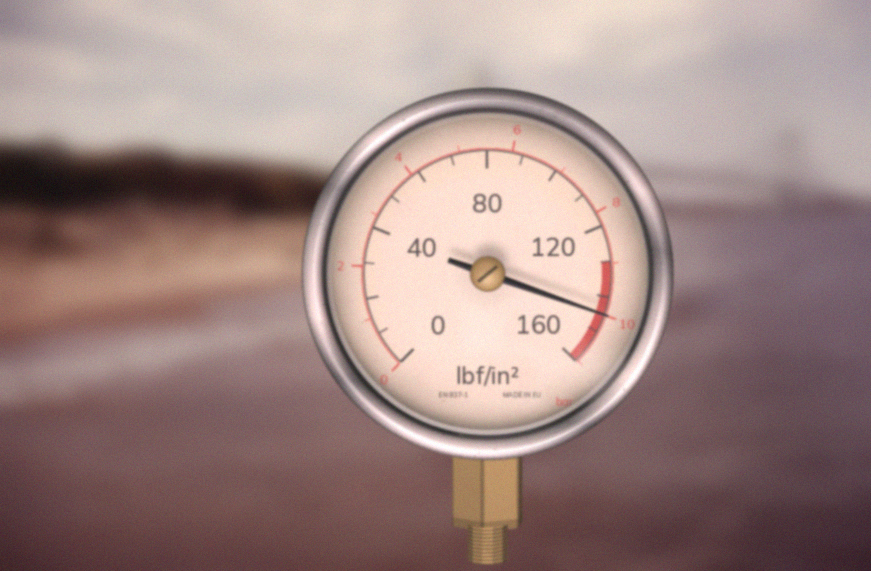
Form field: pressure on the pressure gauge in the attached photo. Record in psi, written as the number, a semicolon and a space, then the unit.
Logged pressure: 145; psi
